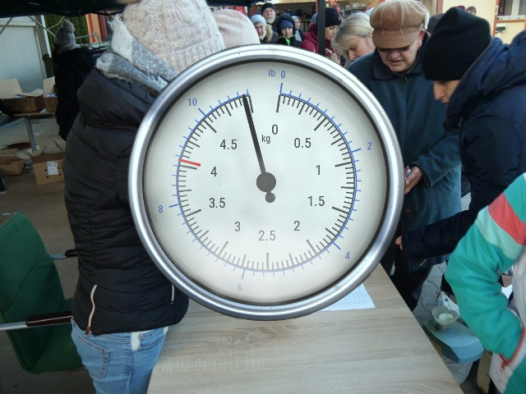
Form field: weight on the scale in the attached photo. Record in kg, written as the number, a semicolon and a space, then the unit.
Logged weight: 4.95; kg
